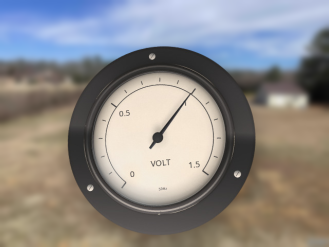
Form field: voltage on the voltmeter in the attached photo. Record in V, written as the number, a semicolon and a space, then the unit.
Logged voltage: 1; V
